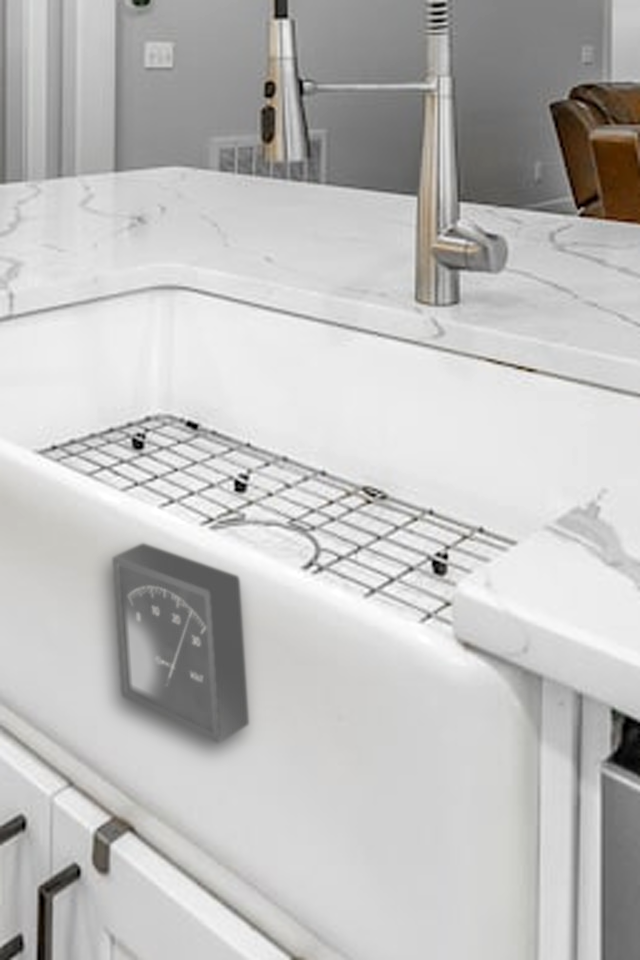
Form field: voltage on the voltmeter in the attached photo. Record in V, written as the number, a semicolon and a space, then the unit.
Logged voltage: 25; V
